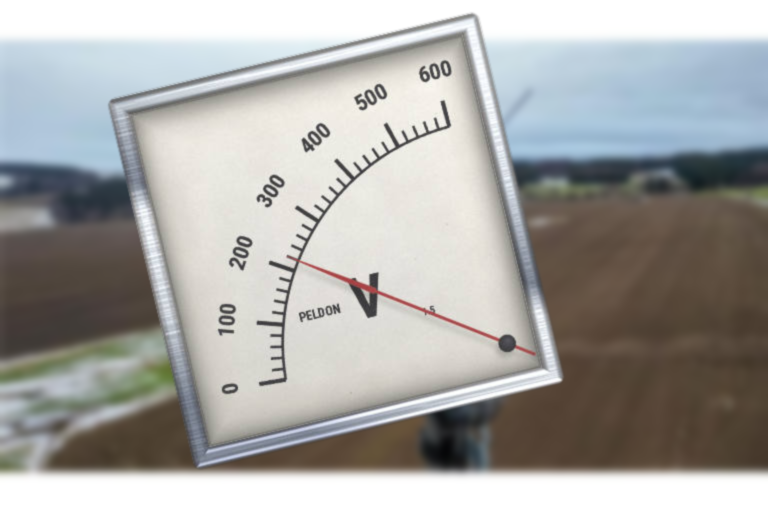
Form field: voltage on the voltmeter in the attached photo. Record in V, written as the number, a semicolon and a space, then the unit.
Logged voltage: 220; V
